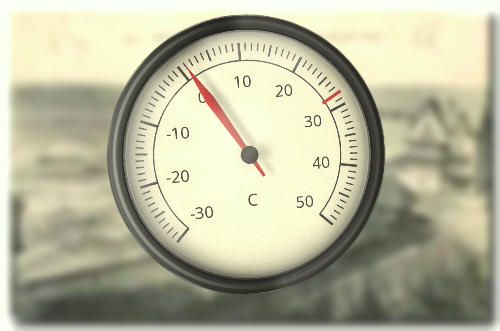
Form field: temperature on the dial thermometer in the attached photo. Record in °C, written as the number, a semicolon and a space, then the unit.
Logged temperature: 1; °C
